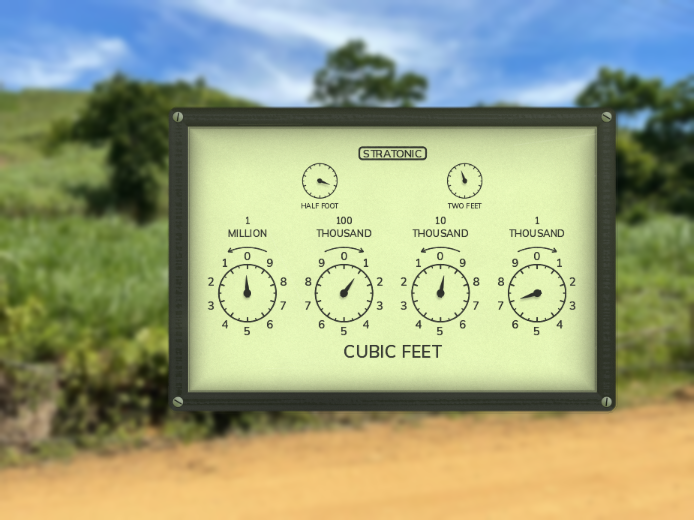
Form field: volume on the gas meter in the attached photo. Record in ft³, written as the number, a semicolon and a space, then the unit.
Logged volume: 9700; ft³
